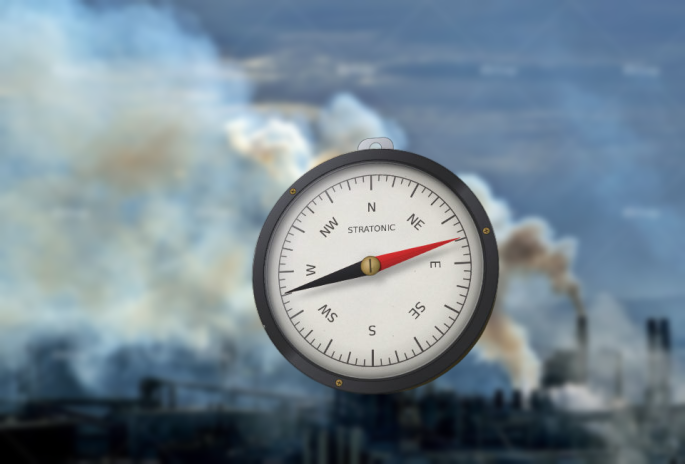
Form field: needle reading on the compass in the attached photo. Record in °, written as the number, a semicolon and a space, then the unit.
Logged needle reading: 75; °
